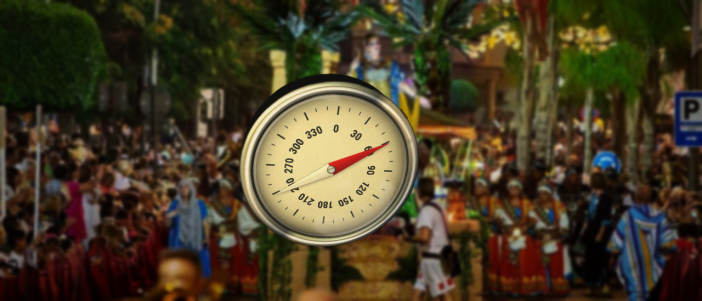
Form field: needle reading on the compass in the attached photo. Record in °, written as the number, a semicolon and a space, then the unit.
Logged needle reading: 60; °
